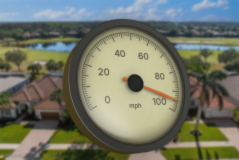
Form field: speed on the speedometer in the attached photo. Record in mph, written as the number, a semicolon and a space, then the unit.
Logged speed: 95; mph
